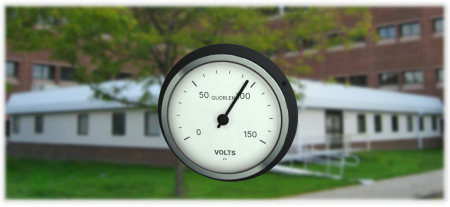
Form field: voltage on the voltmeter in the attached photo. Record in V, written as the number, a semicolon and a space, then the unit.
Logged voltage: 95; V
